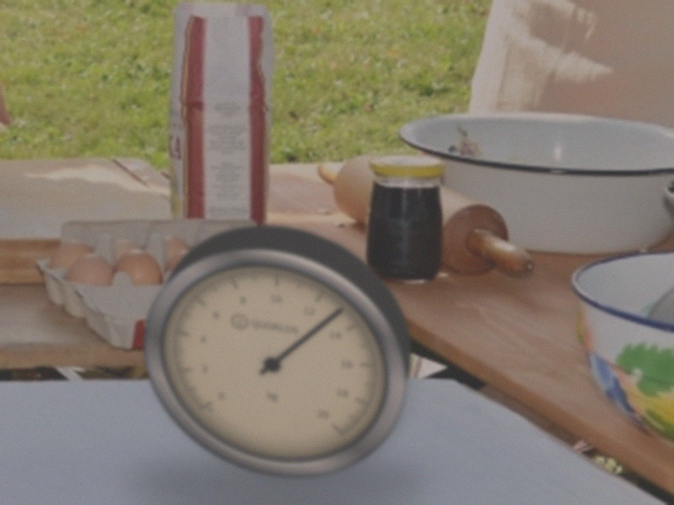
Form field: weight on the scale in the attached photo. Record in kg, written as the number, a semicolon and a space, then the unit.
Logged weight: 13; kg
